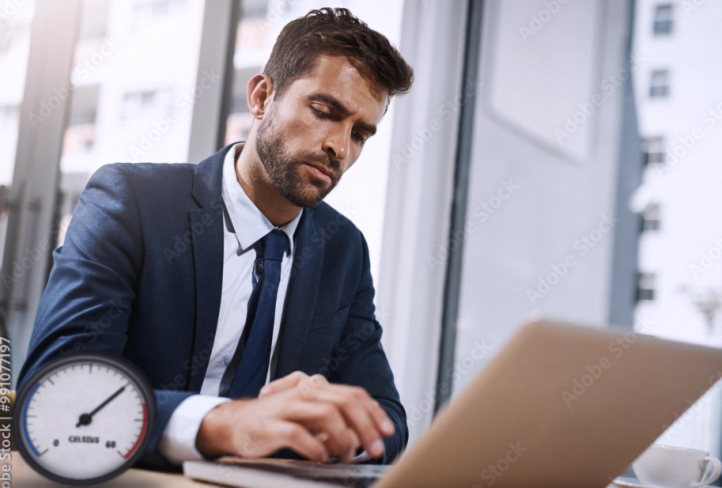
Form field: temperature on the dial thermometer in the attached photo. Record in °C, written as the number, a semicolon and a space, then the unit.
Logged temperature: 40; °C
